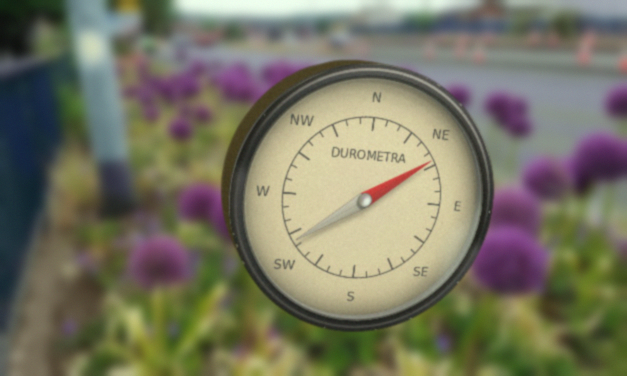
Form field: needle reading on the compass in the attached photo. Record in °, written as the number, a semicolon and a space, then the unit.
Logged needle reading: 55; °
